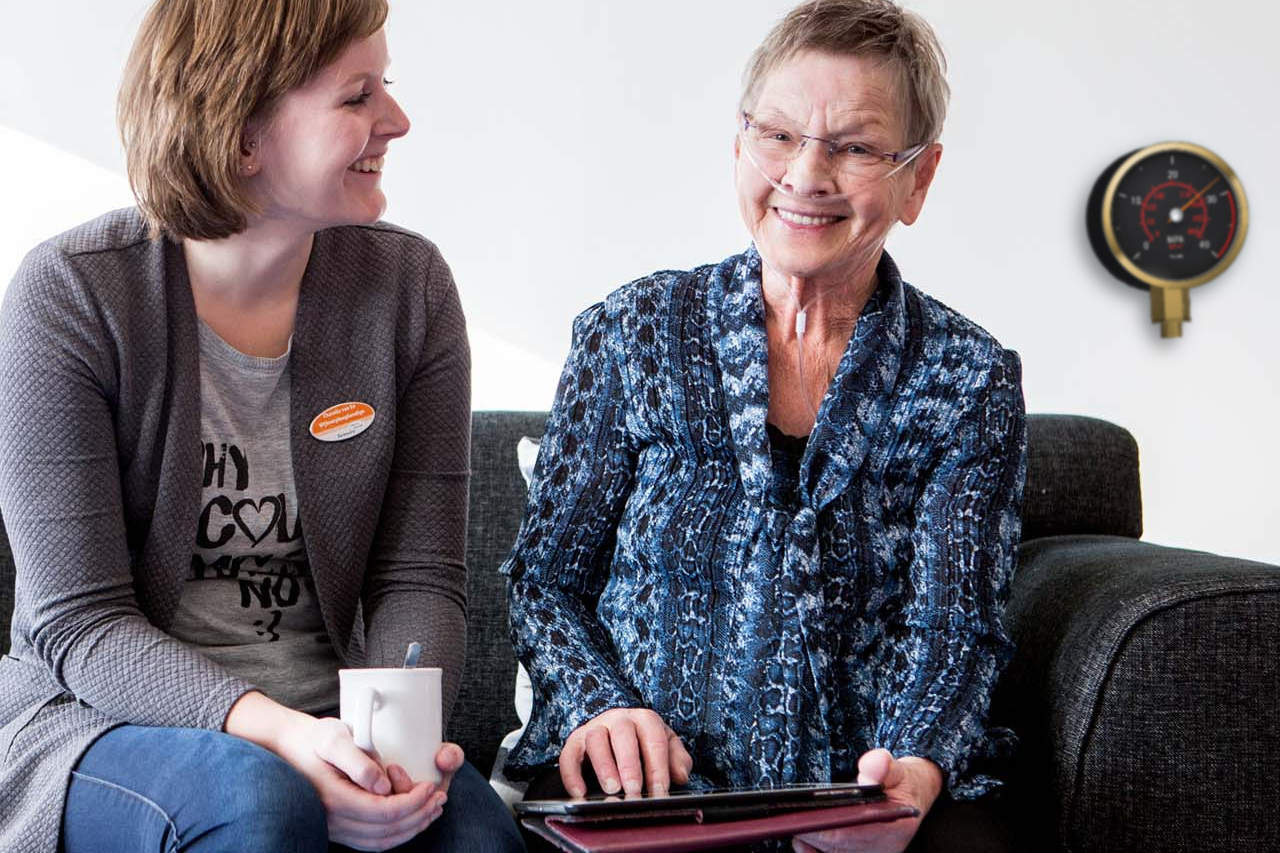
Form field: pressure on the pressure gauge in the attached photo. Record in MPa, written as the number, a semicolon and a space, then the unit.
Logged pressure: 27.5; MPa
